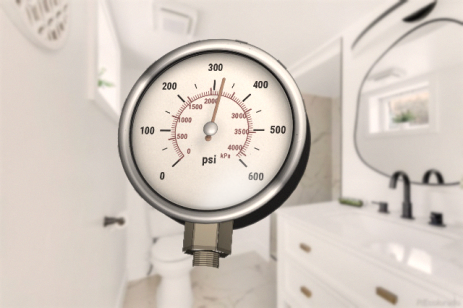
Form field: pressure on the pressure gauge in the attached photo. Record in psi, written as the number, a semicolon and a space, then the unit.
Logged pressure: 325; psi
